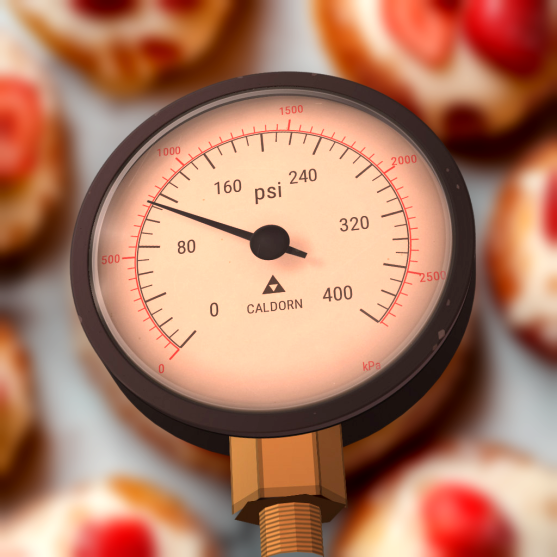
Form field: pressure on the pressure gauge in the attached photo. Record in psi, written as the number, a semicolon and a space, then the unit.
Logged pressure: 110; psi
